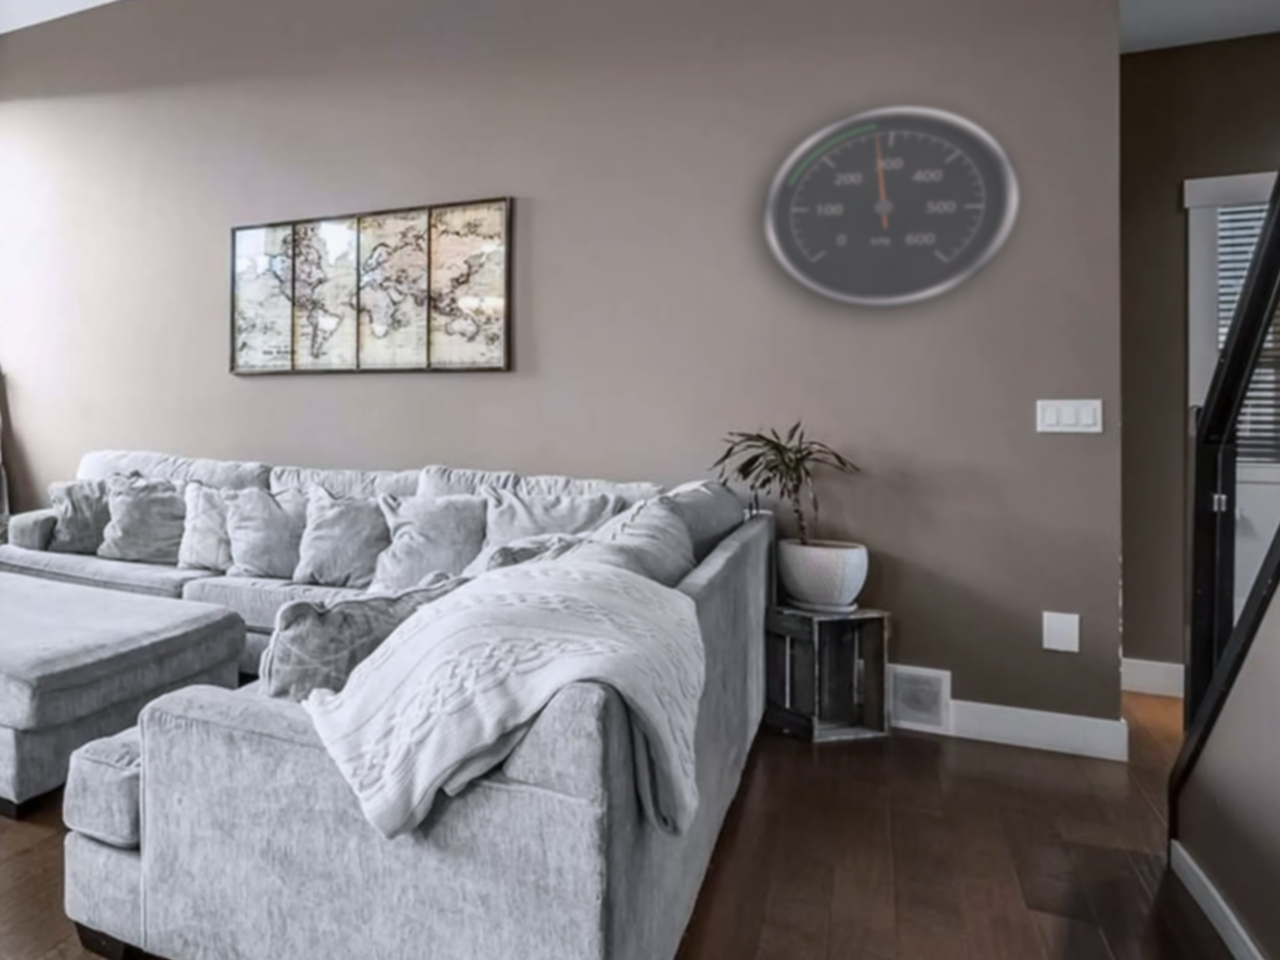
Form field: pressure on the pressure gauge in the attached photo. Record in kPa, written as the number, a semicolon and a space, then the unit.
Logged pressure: 280; kPa
